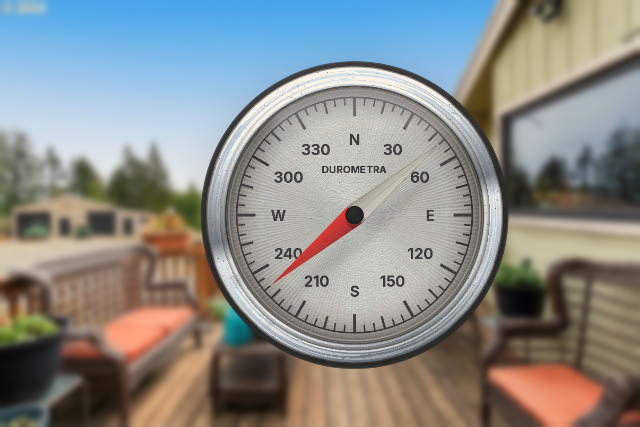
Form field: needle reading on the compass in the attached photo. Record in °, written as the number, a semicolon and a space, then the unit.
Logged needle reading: 230; °
